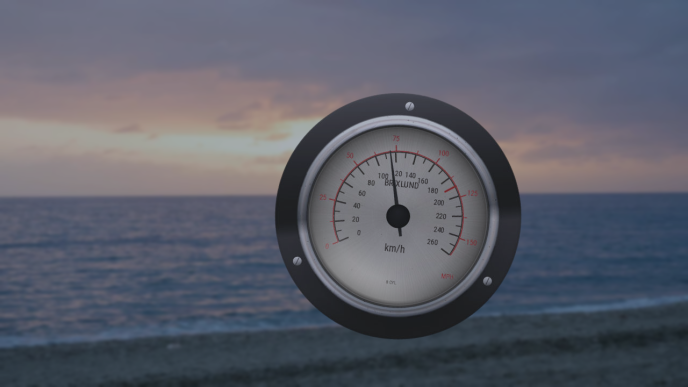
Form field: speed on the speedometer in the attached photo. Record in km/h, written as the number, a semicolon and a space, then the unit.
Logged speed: 115; km/h
